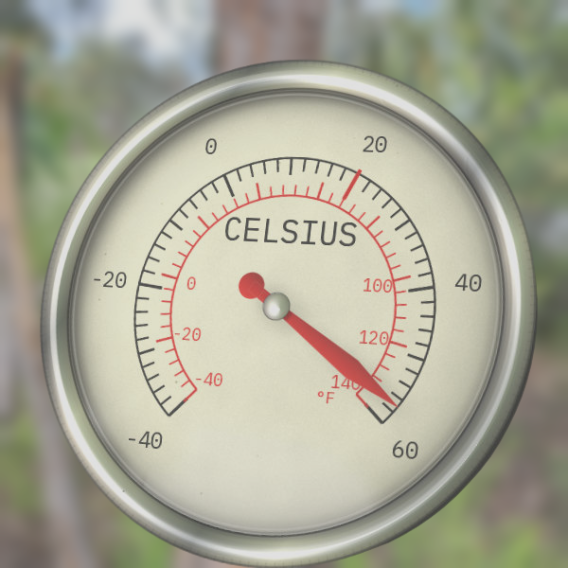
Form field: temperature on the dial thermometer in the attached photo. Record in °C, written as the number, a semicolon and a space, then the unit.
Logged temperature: 57; °C
